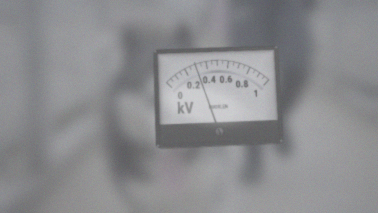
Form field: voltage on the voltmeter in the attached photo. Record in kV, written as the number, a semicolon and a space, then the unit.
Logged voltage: 0.3; kV
